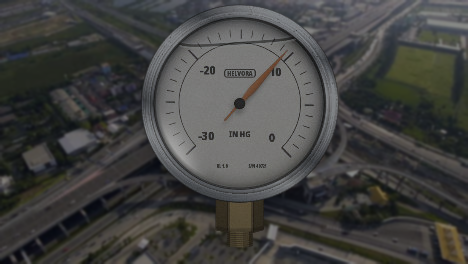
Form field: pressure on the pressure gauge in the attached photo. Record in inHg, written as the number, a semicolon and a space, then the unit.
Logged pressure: -10.5; inHg
